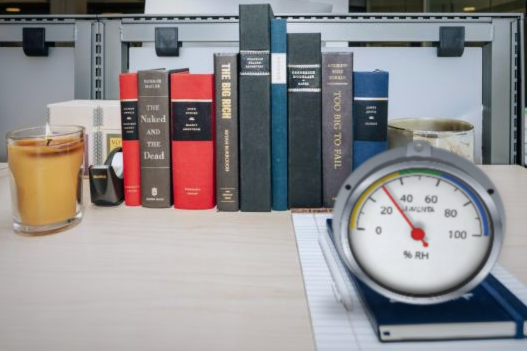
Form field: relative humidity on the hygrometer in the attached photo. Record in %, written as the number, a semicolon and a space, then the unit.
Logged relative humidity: 30; %
